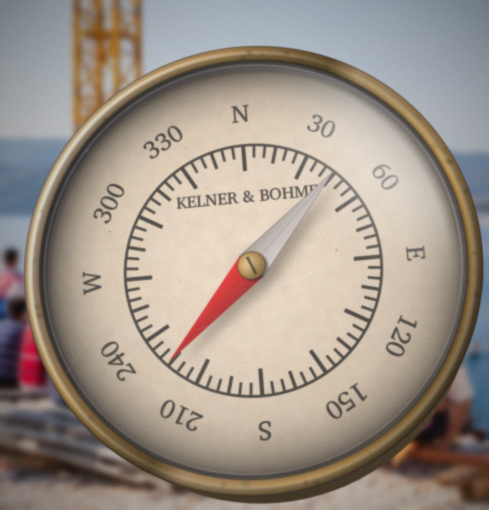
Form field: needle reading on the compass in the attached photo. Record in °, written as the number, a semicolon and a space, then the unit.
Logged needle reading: 225; °
